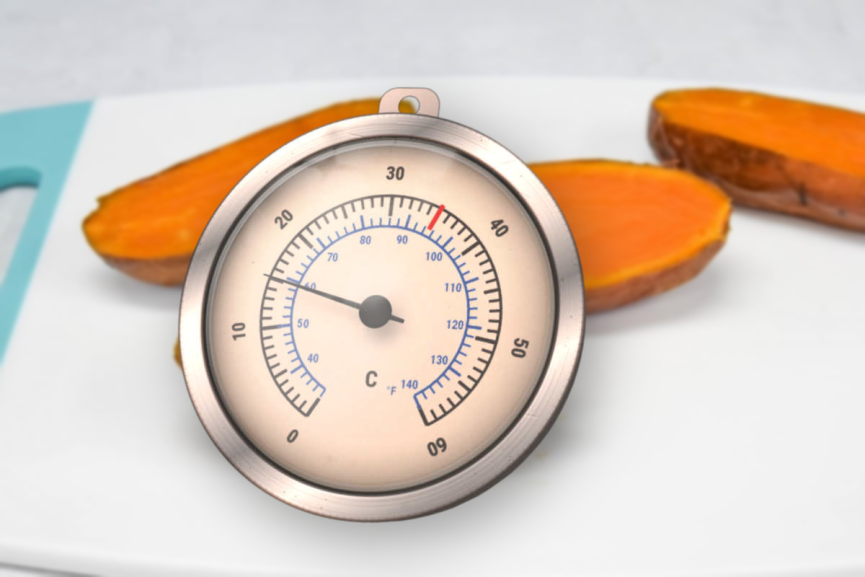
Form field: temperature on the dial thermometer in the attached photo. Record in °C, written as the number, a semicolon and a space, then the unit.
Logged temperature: 15; °C
